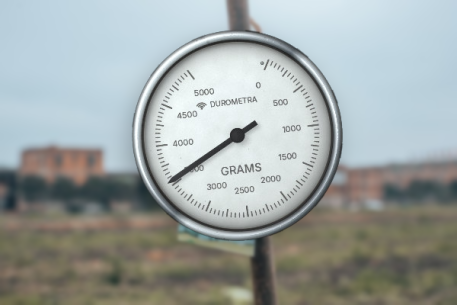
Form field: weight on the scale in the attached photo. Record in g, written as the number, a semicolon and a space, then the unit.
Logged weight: 3550; g
